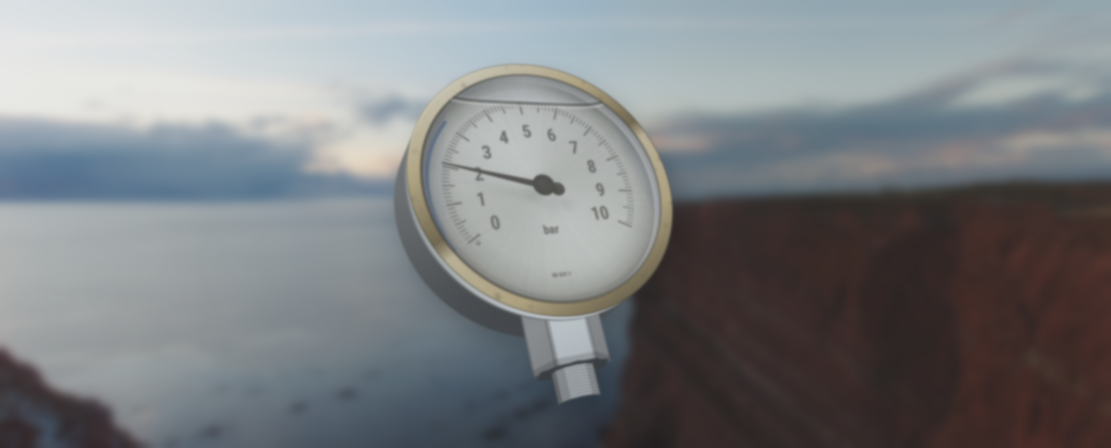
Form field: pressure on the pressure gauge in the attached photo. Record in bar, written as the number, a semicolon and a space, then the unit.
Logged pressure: 2; bar
